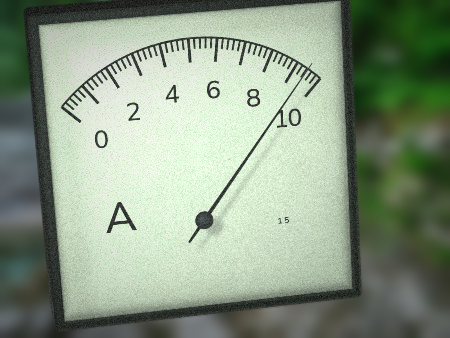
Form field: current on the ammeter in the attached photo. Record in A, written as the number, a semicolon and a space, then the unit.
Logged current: 9.4; A
